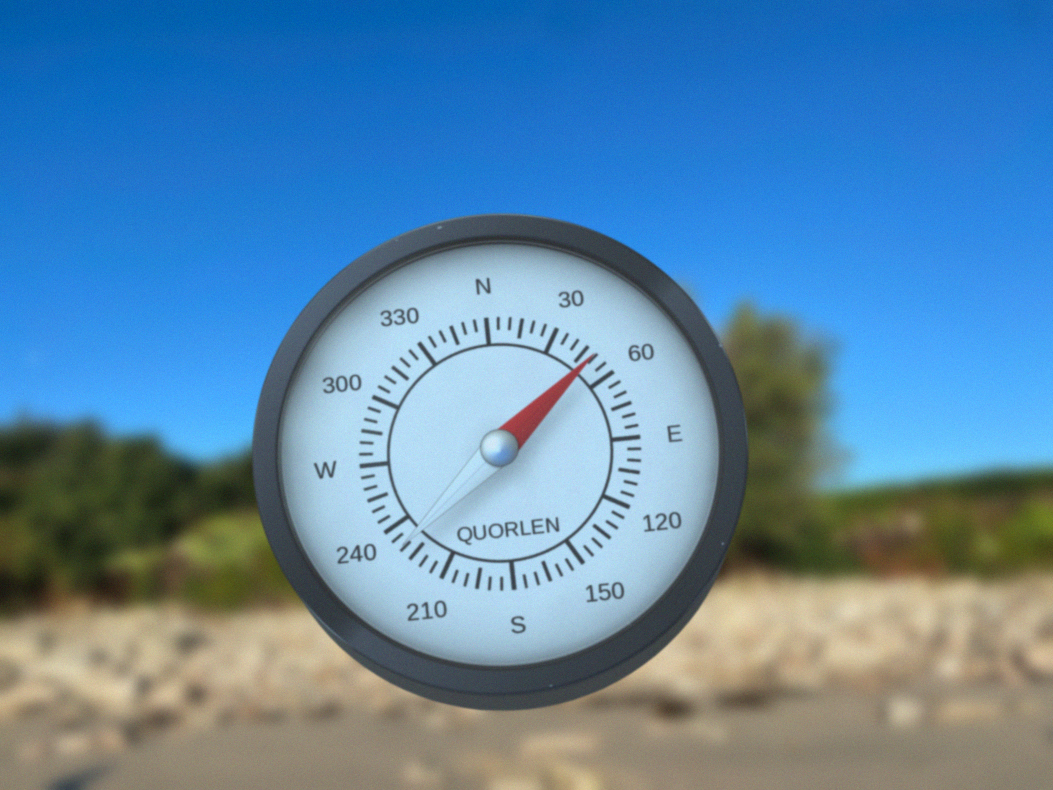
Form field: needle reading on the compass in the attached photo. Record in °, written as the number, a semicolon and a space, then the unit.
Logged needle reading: 50; °
